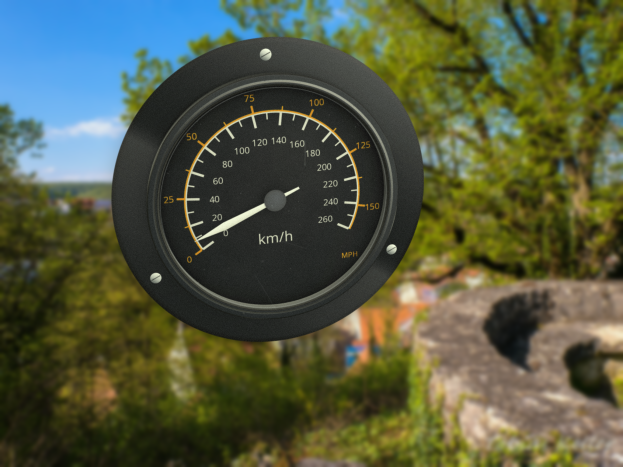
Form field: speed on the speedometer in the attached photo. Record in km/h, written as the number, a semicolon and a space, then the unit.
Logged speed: 10; km/h
